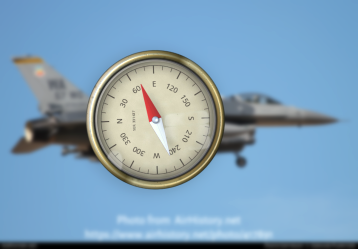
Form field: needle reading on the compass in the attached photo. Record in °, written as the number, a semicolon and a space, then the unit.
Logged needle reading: 70; °
